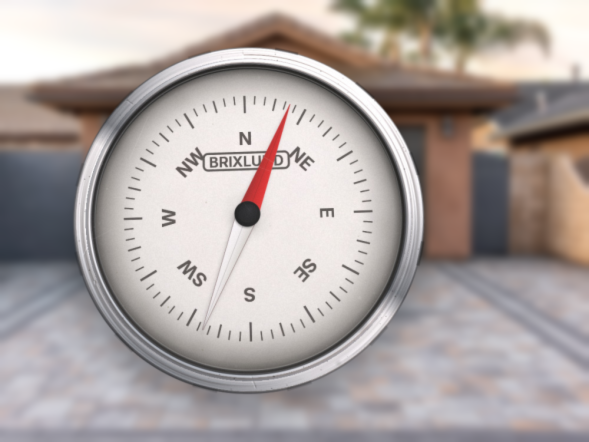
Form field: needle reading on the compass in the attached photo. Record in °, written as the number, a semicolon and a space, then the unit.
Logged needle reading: 22.5; °
